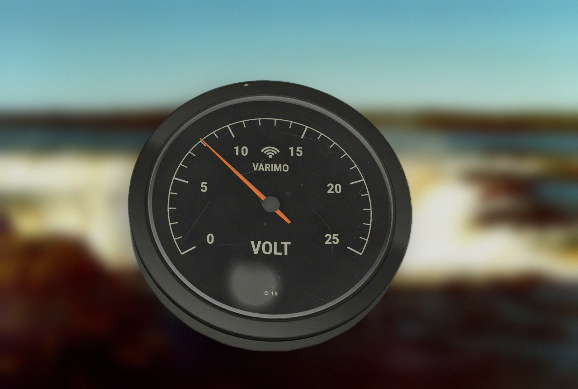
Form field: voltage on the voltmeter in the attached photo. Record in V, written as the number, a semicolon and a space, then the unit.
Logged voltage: 8; V
